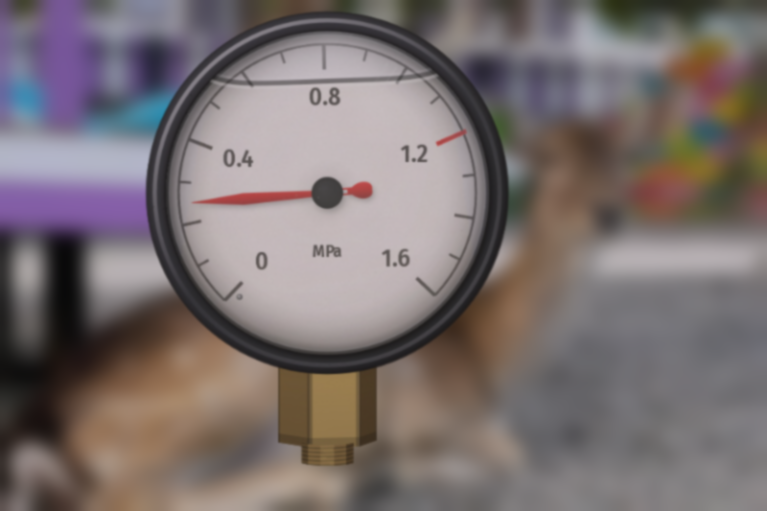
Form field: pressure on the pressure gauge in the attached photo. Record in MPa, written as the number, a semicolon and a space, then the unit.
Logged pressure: 0.25; MPa
